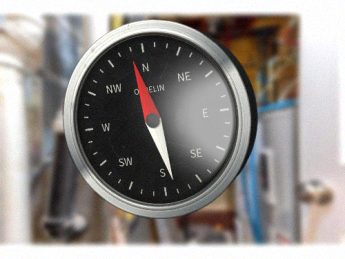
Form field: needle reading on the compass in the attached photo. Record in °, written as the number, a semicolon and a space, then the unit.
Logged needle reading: 350; °
